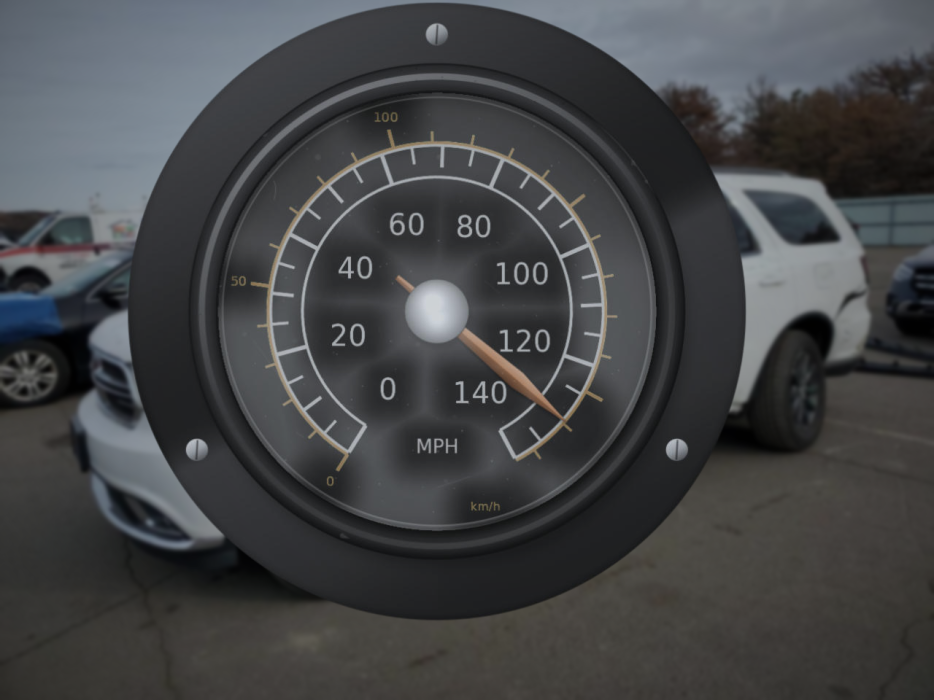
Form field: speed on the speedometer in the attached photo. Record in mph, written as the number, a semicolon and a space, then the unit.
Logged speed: 130; mph
